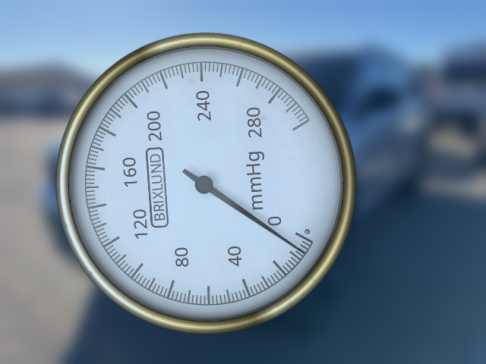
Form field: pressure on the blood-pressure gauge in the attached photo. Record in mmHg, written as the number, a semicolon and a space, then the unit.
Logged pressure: 6; mmHg
